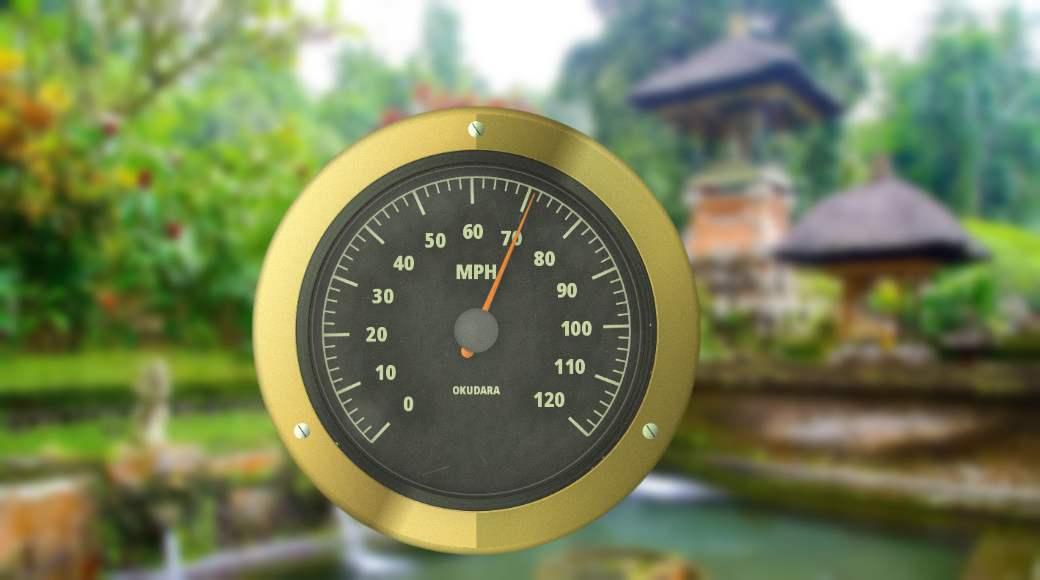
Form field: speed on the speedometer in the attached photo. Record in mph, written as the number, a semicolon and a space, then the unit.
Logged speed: 71; mph
